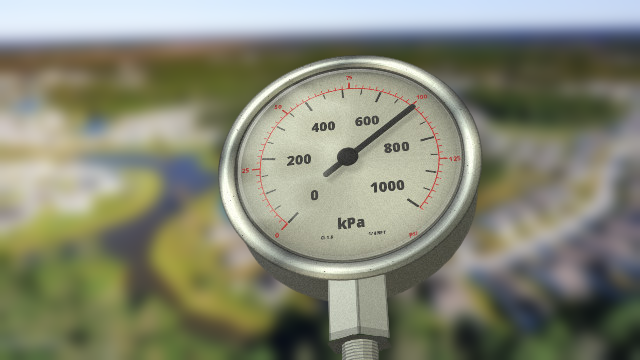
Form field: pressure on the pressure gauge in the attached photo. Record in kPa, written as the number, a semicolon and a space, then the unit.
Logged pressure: 700; kPa
